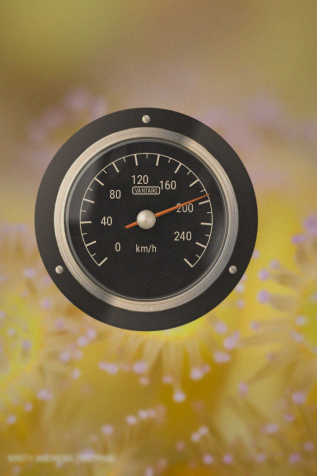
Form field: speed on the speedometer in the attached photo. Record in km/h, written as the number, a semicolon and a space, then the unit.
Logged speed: 195; km/h
